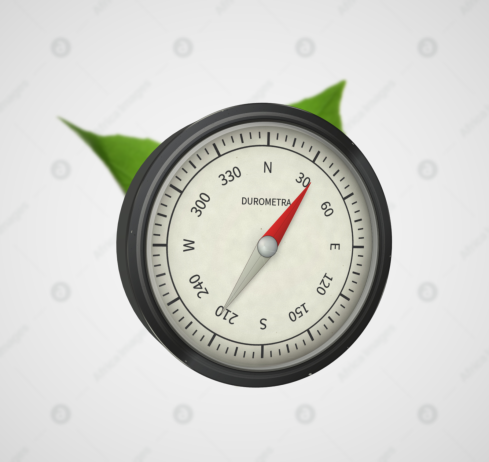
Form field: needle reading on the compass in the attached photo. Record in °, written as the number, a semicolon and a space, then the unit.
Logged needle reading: 35; °
